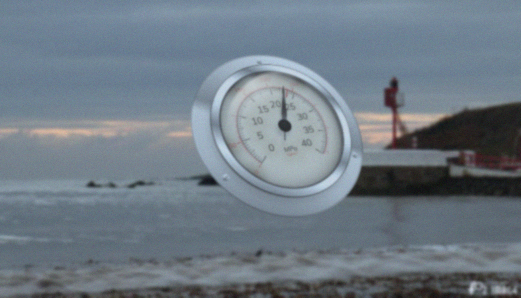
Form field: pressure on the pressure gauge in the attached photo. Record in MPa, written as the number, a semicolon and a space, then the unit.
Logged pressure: 22.5; MPa
